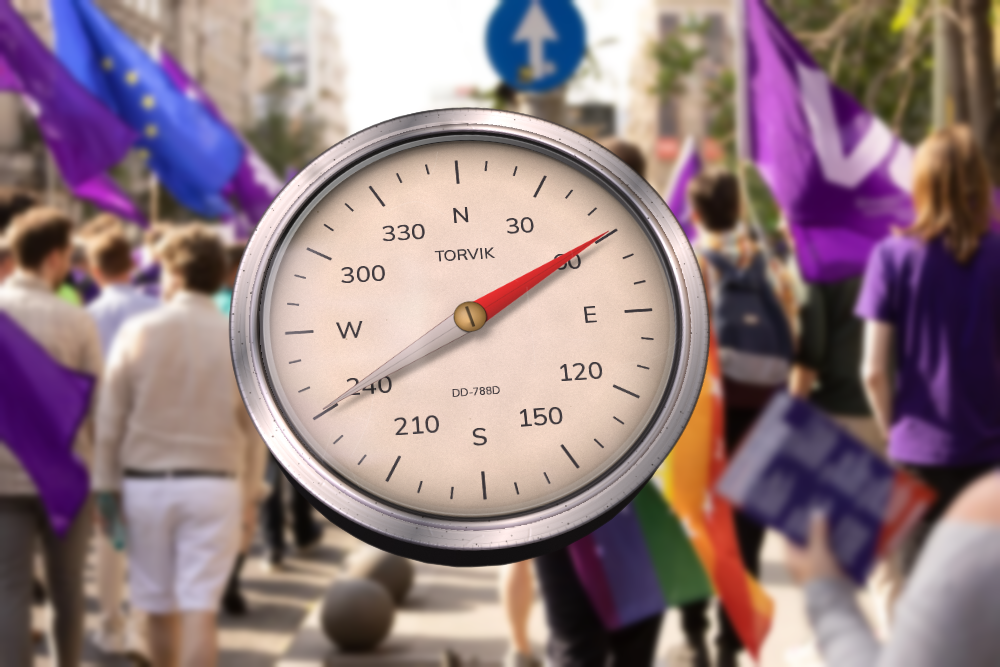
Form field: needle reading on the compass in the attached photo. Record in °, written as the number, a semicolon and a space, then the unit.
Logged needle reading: 60; °
